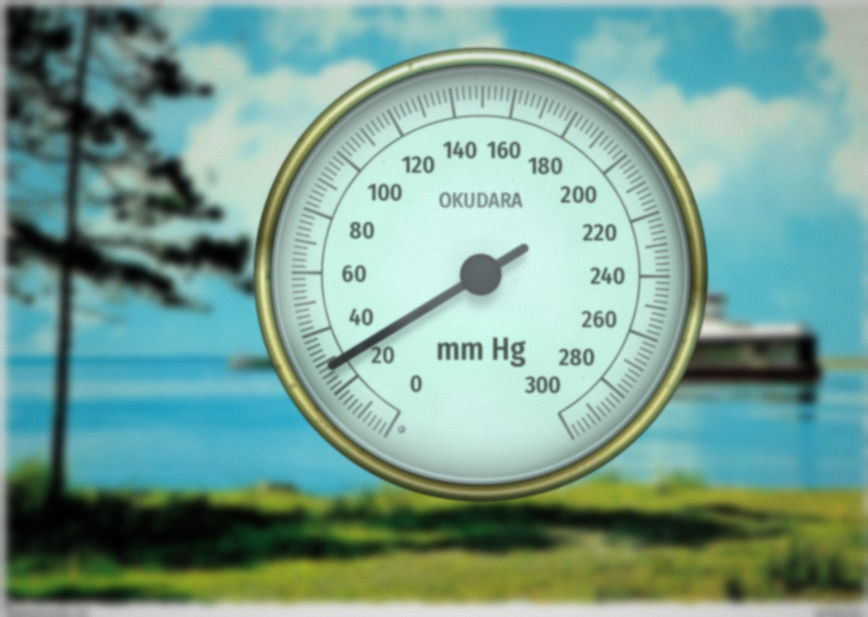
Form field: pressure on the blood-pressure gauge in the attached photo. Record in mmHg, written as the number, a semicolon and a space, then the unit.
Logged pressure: 28; mmHg
